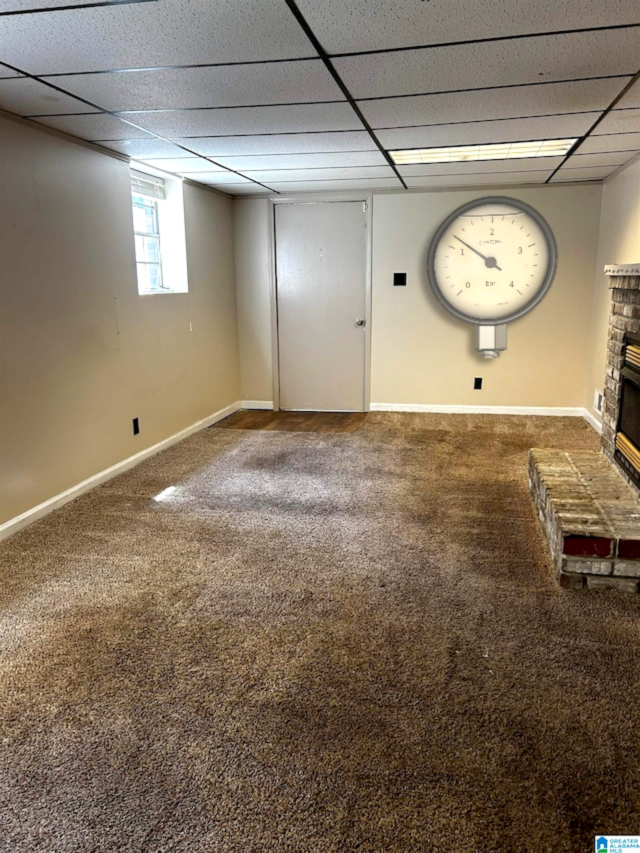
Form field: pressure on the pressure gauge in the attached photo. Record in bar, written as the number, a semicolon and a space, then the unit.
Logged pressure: 1.2; bar
